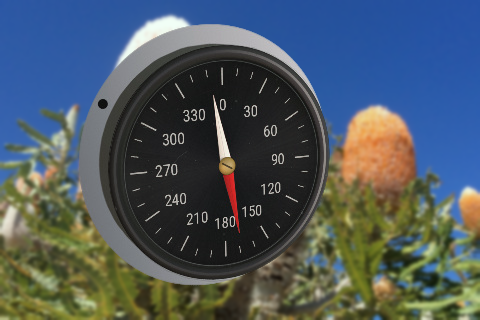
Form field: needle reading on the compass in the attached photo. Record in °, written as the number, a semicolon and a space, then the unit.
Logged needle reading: 170; °
